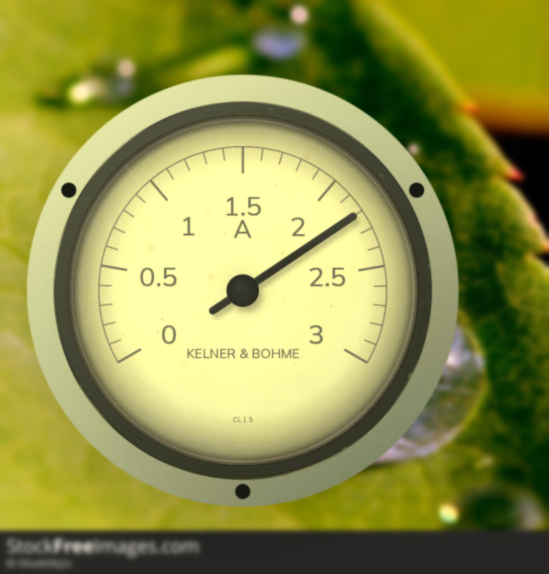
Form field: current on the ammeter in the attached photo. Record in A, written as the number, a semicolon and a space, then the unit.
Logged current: 2.2; A
